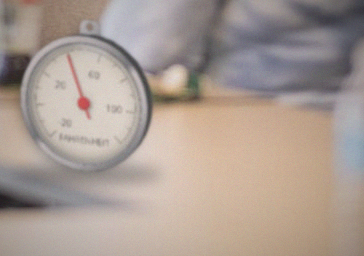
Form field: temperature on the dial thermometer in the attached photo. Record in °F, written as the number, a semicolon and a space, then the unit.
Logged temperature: 40; °F
